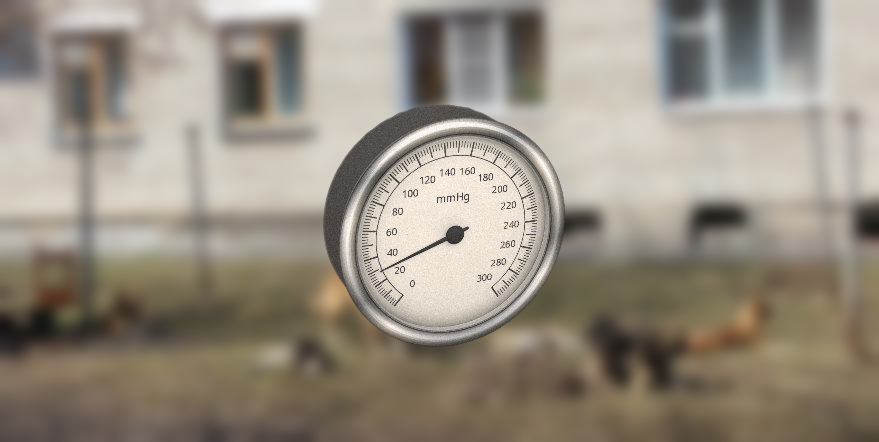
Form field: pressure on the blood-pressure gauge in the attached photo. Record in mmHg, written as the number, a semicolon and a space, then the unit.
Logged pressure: 30; mmHg
